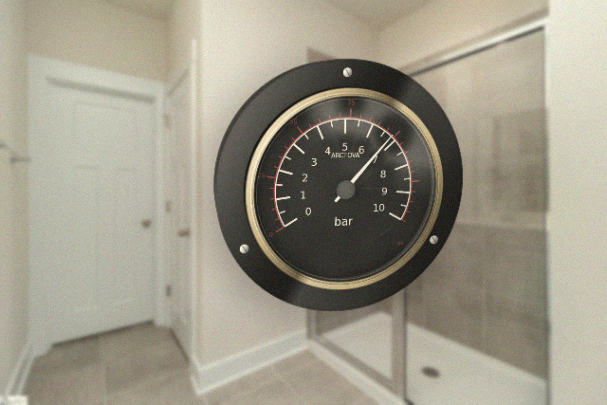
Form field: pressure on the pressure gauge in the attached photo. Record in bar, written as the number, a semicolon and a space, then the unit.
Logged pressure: 6.75; bar
